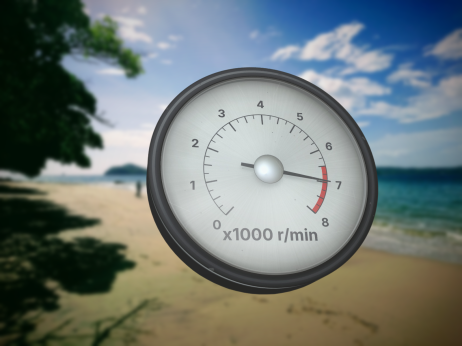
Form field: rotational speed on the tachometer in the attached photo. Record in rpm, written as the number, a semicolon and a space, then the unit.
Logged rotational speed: 7000; rpm
